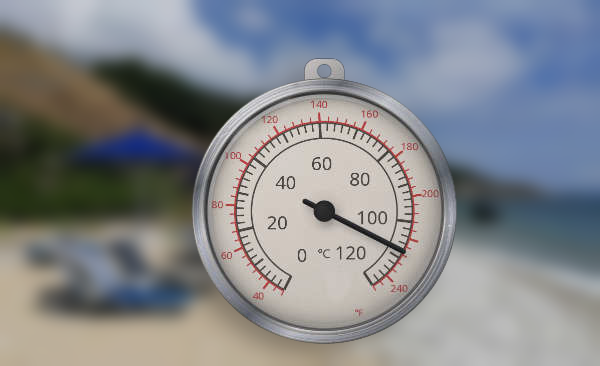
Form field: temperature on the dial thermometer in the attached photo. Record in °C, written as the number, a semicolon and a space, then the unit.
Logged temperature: 108; °C
